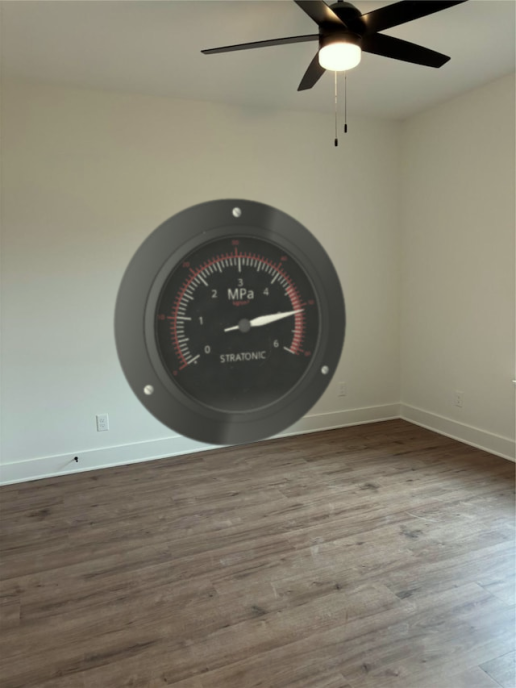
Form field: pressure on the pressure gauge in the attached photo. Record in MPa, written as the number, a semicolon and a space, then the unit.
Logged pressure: 5; MPa
